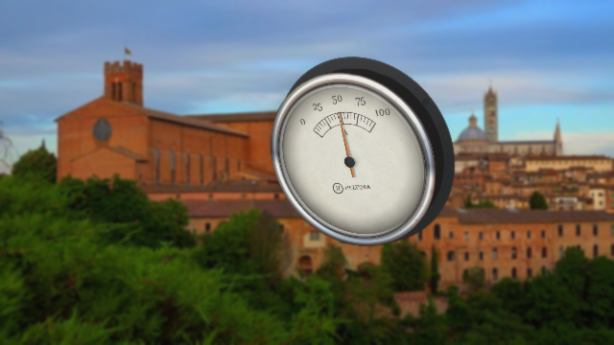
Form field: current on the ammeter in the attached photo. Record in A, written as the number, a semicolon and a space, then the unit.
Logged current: 50; A
